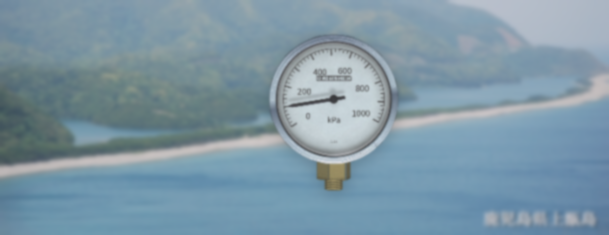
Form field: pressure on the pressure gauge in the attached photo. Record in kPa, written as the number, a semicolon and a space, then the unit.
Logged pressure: 100; kPa
